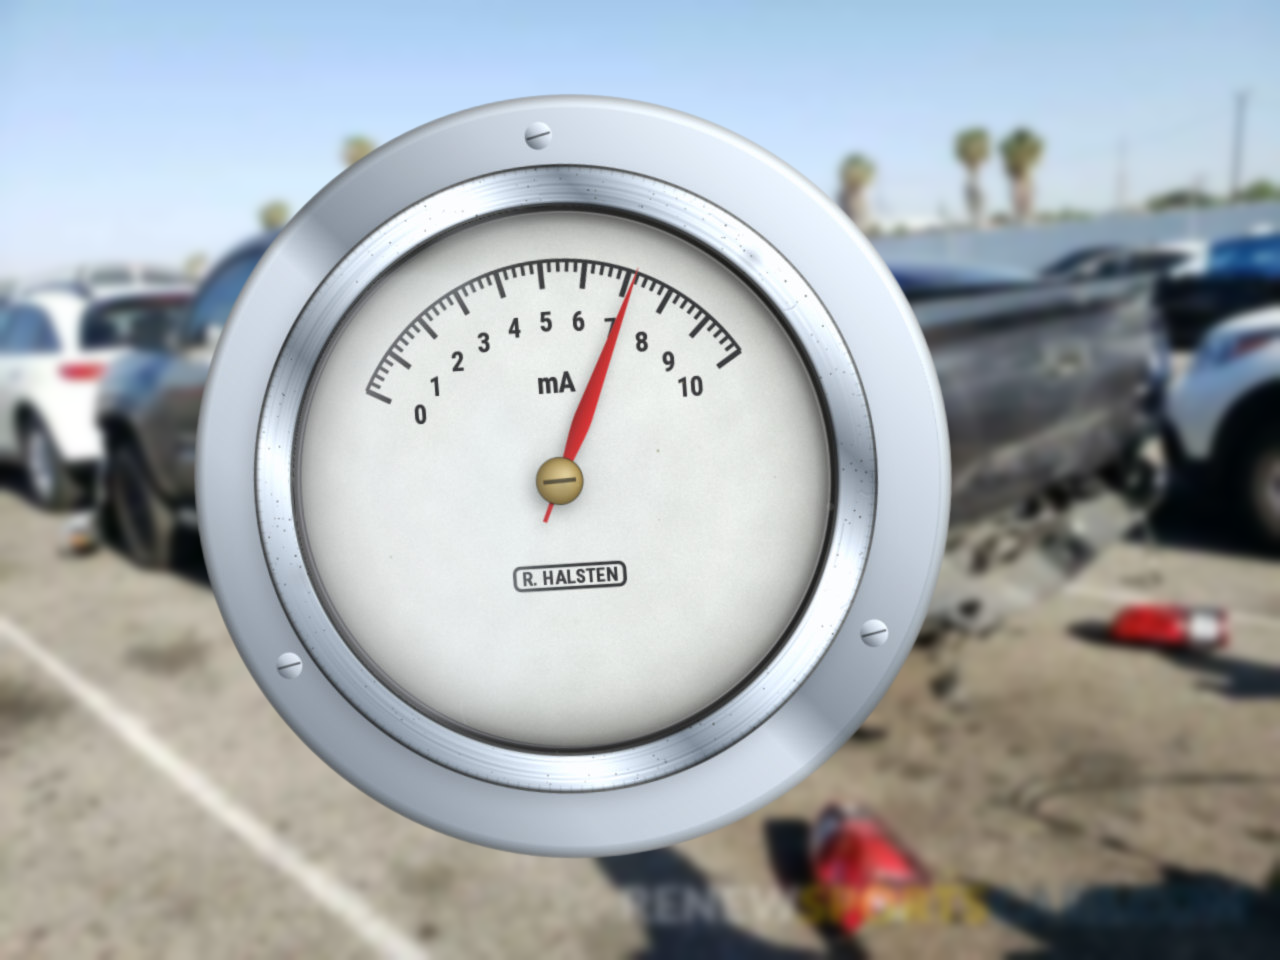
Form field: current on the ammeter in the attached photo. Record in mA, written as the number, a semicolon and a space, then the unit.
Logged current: 7.2; mA
